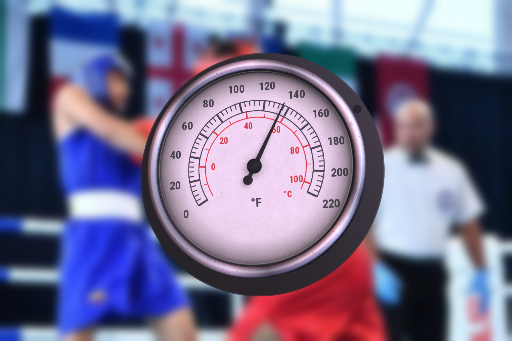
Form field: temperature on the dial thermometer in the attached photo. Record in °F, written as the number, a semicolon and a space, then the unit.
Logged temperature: 136; °F
